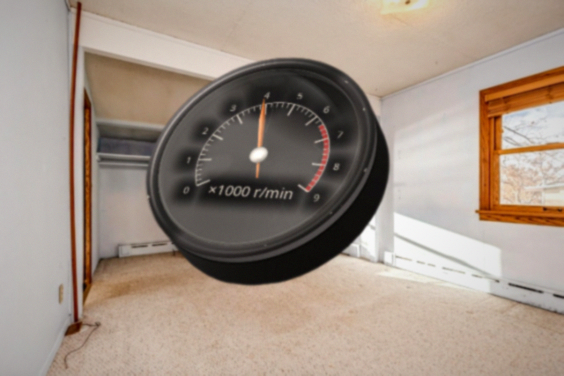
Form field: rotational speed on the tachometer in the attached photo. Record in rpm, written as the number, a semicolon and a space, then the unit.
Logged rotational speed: 4000; rpm
